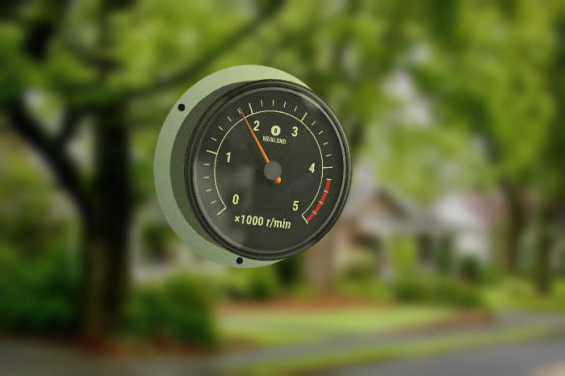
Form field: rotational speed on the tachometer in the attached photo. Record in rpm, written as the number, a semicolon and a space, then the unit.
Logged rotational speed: 1800; rpm
